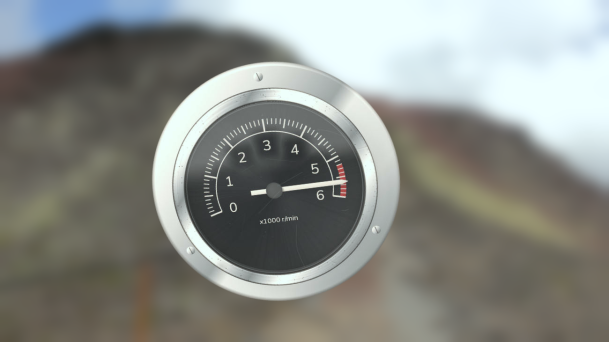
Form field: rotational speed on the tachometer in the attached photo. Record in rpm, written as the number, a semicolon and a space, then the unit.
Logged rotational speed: 5600; rpm
